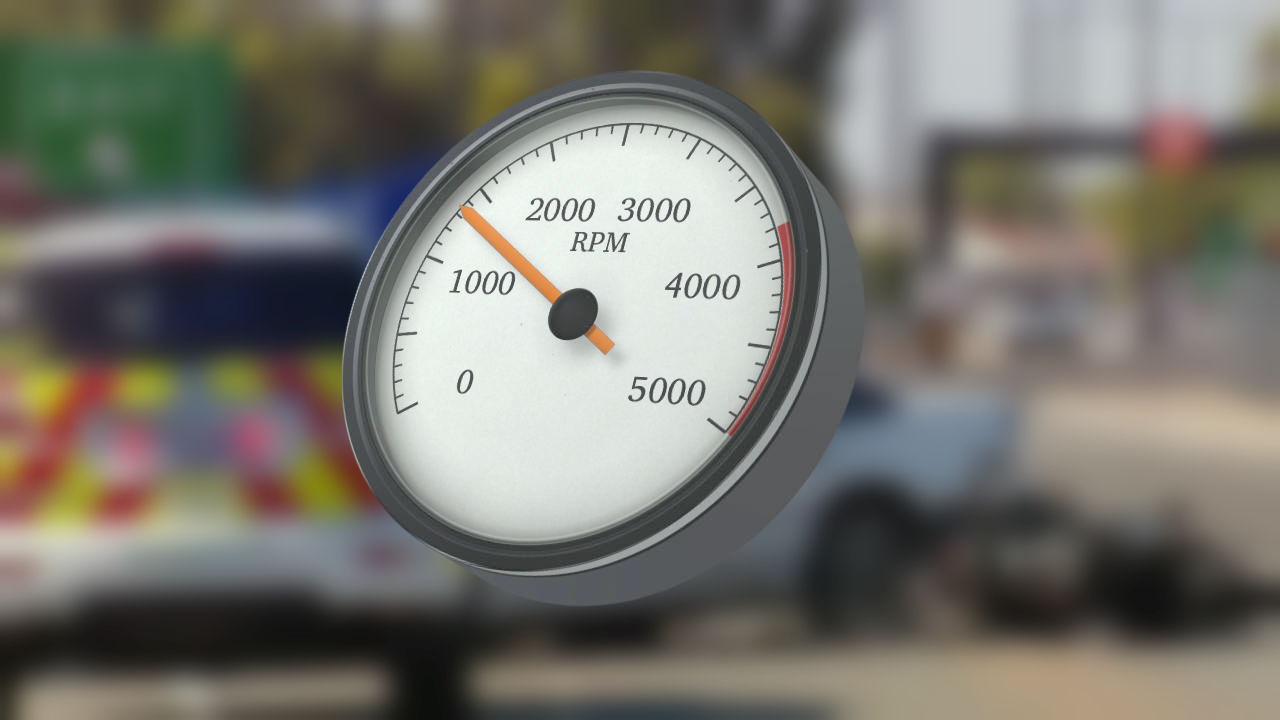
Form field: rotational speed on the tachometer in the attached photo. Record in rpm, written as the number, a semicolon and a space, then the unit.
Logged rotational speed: 1350; rpm
